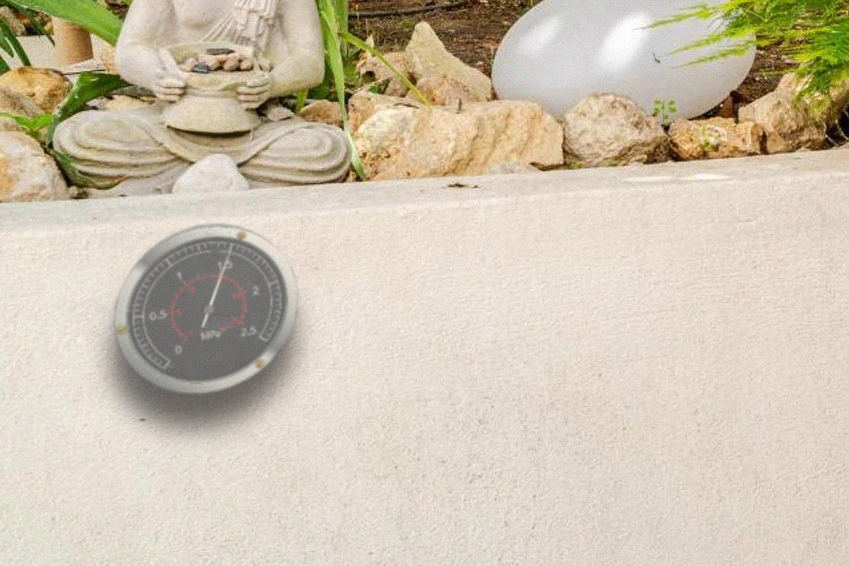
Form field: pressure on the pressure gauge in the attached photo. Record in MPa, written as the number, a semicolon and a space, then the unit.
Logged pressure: 1.5; MPa
